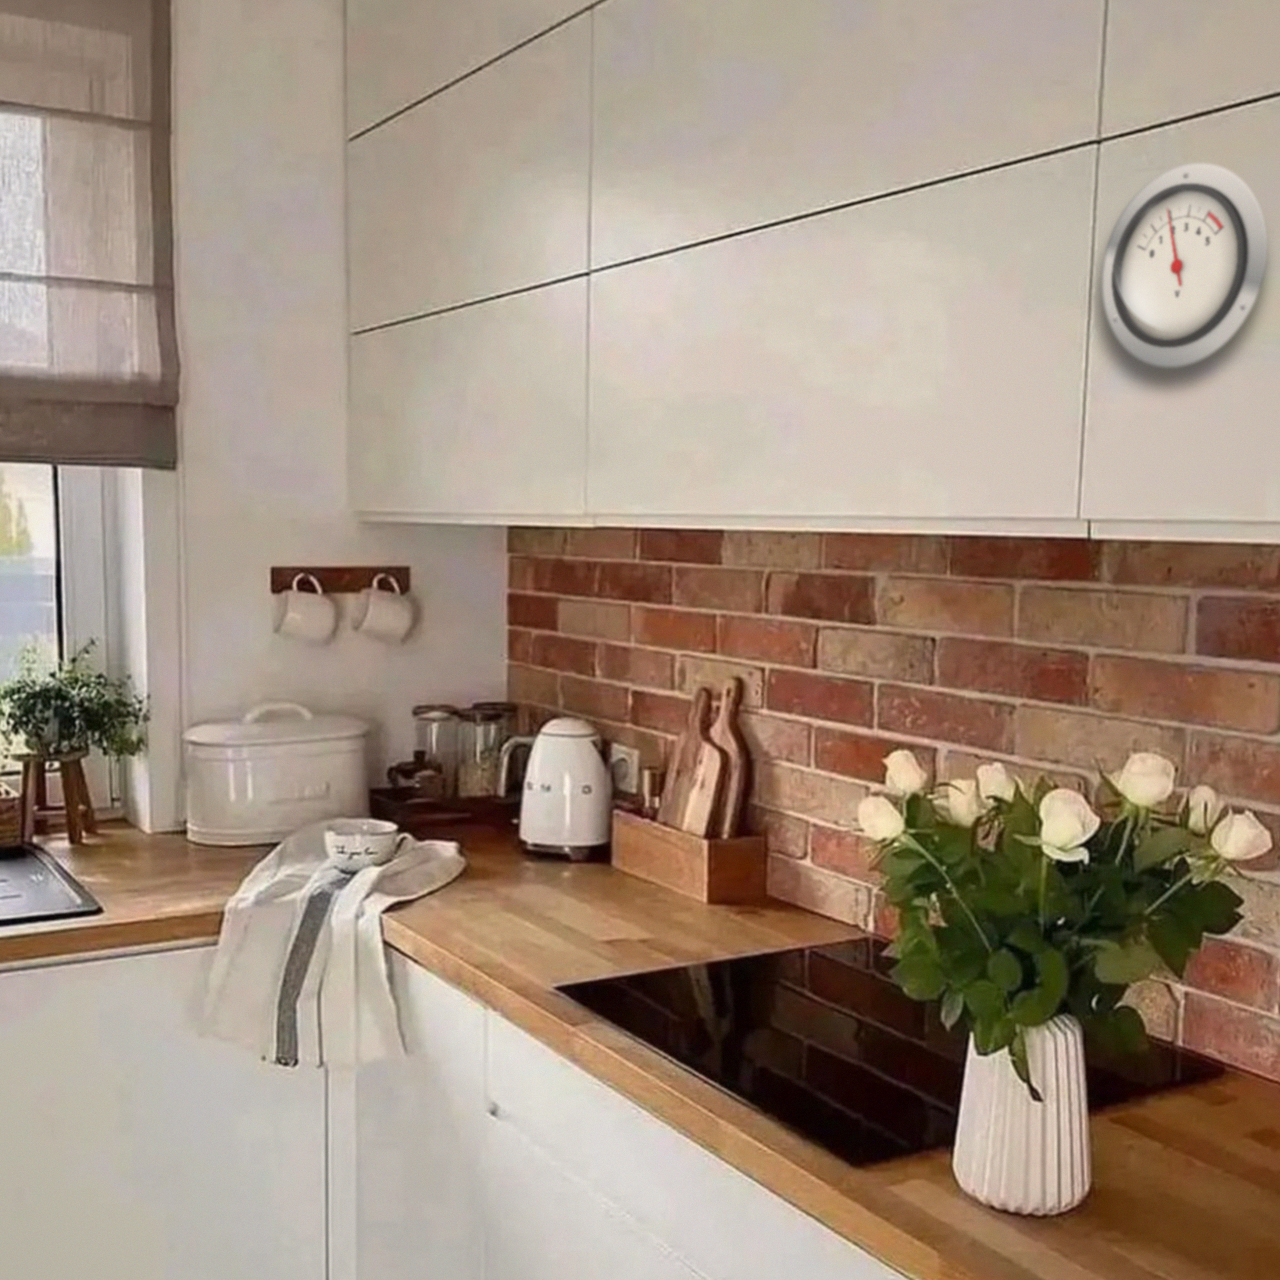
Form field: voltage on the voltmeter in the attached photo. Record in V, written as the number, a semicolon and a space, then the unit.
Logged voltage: 2; V
